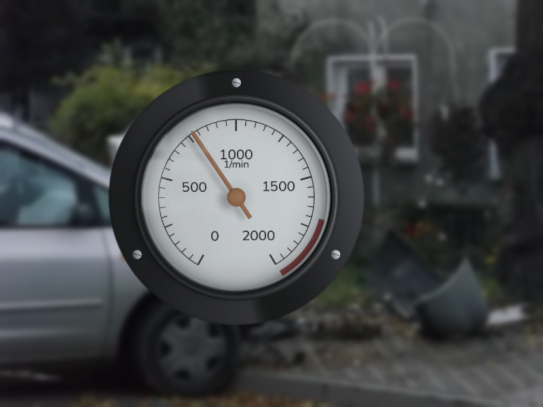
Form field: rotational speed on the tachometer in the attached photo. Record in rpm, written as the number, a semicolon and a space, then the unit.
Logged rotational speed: 775; rpm
